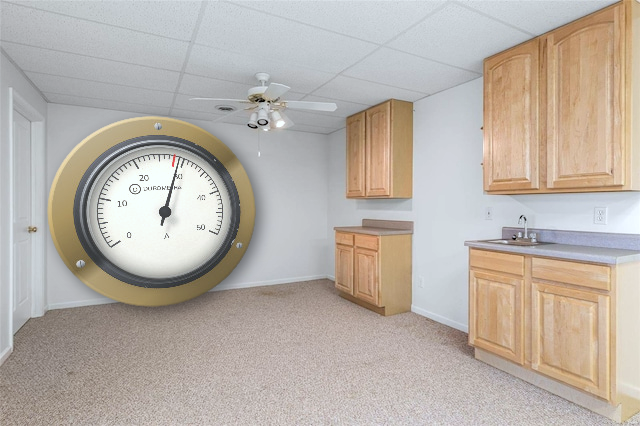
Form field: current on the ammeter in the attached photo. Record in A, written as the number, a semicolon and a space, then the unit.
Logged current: 29; A
